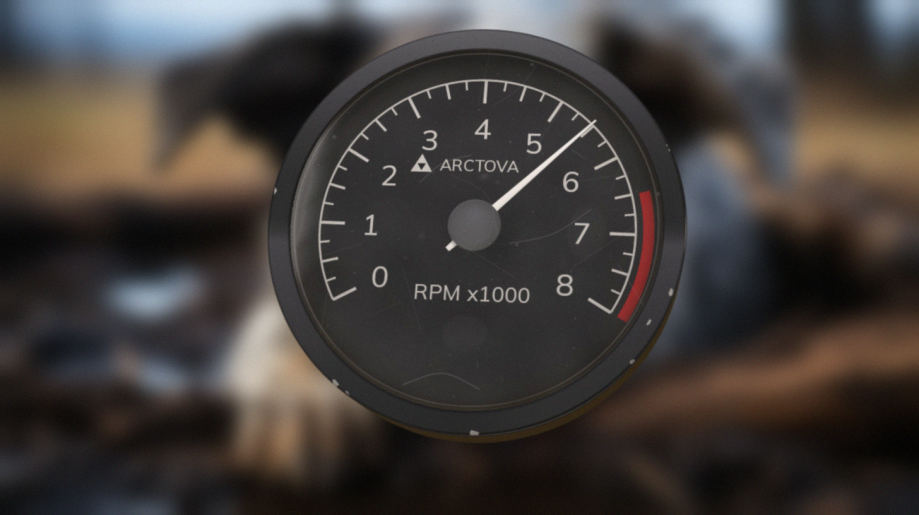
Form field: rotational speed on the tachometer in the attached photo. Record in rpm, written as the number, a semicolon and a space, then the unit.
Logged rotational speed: 5500; rpm
